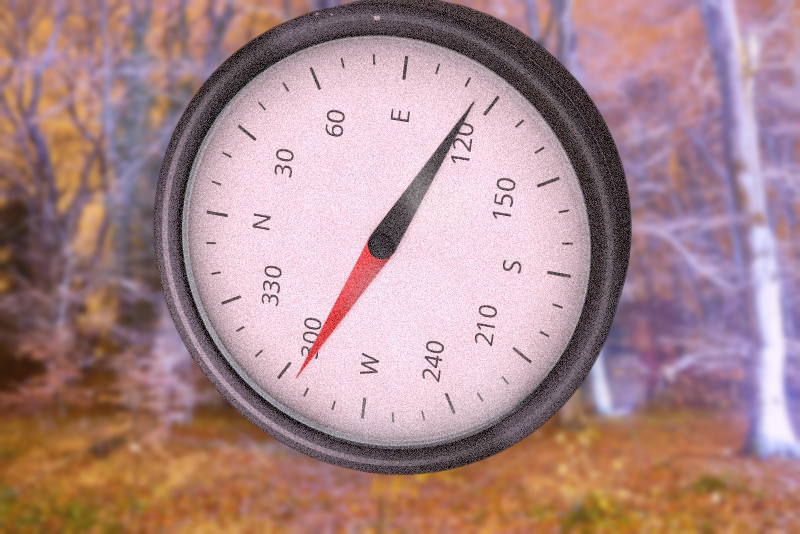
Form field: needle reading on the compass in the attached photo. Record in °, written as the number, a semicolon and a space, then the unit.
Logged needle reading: 295; °
